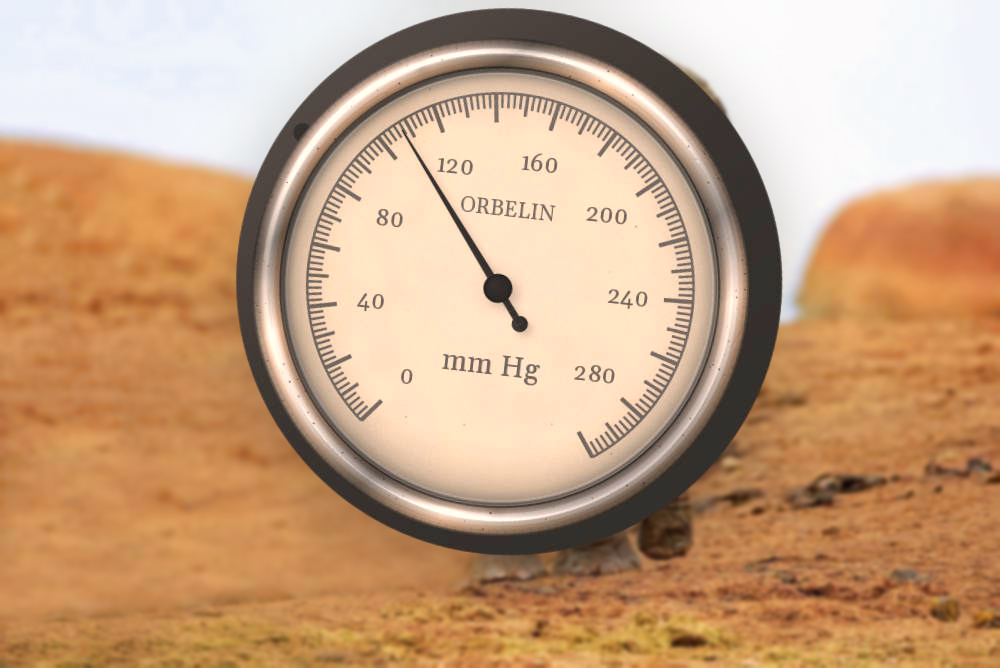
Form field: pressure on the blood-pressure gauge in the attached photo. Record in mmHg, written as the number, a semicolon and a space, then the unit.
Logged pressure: 108; mmHg
